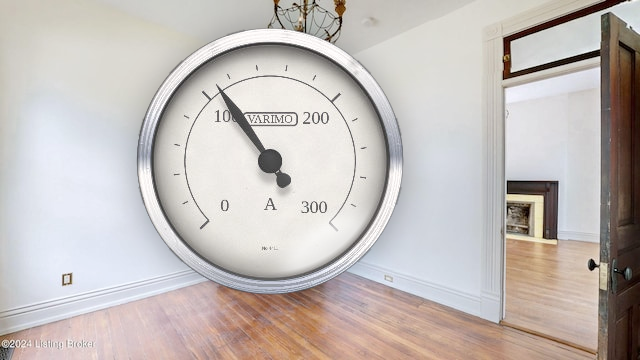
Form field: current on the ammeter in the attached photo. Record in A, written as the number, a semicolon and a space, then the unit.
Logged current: 110; A
